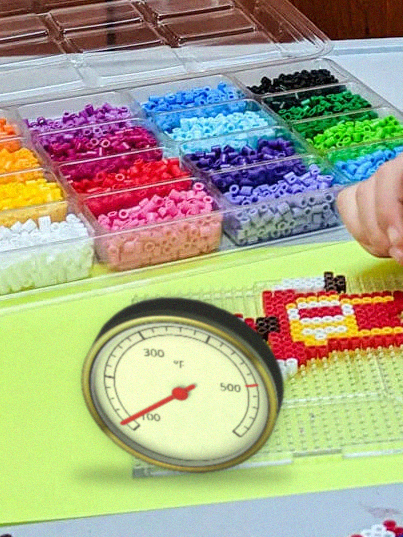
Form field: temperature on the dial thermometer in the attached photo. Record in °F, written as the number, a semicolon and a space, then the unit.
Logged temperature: 120; °F
